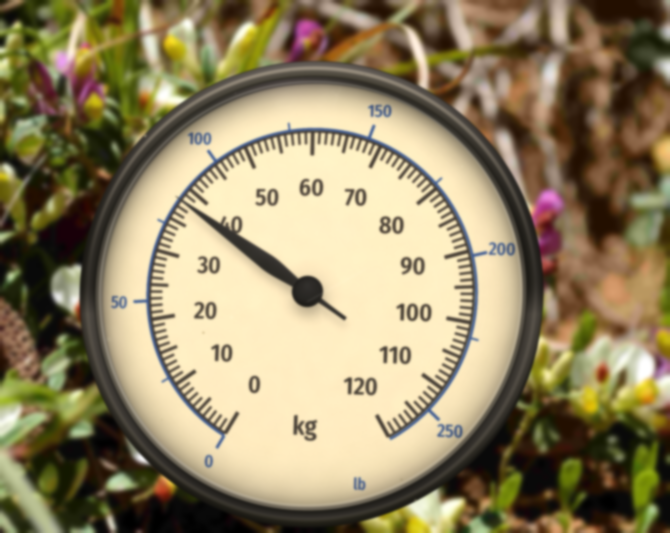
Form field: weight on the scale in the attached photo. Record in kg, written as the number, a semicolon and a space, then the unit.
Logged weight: 38; kg
